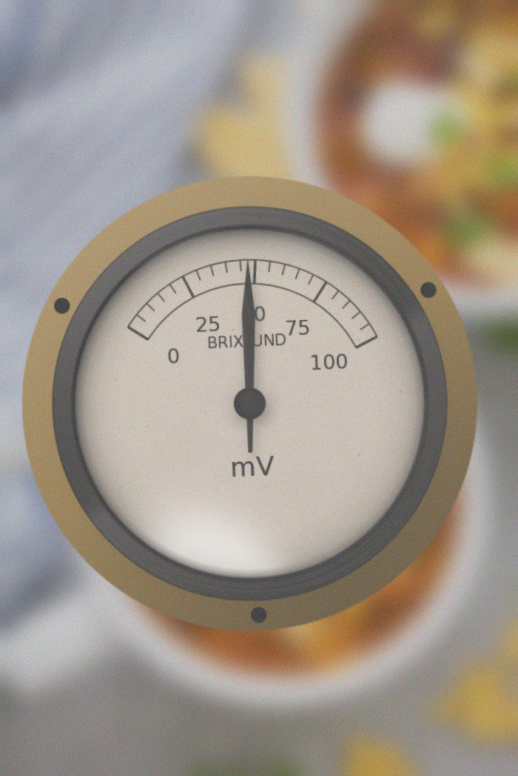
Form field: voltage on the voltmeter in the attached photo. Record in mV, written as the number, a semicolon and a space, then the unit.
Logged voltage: 47.5; mV
